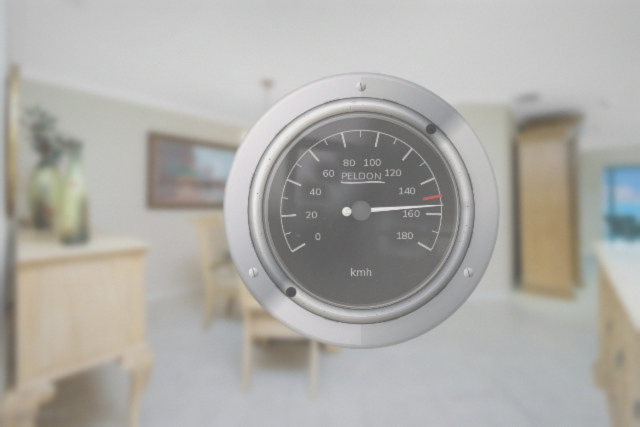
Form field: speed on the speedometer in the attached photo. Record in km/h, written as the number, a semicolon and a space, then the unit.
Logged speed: 155; km/h
